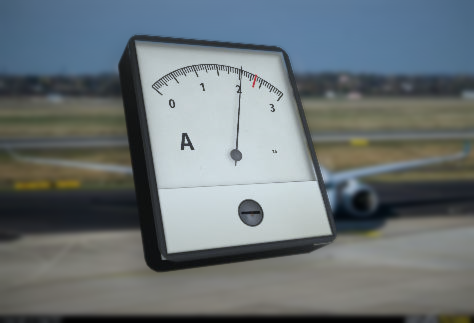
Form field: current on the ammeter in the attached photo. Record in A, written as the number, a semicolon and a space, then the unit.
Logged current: 2; A
